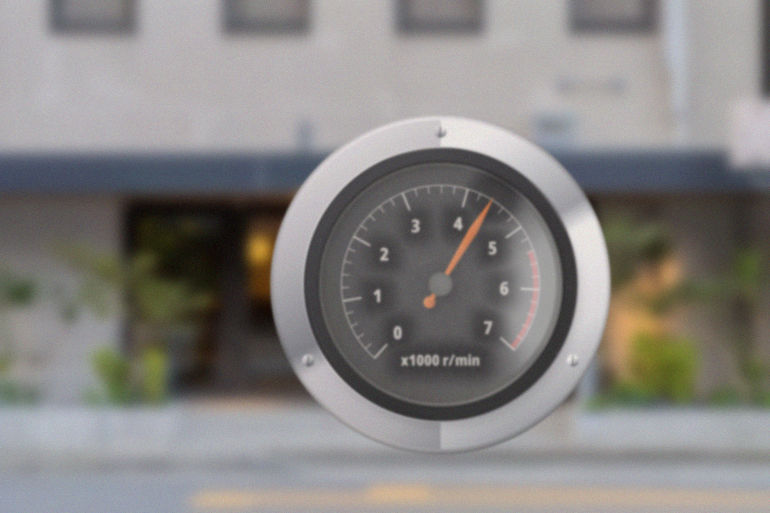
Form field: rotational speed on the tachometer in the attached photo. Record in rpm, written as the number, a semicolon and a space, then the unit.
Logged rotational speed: 4400; rpm
